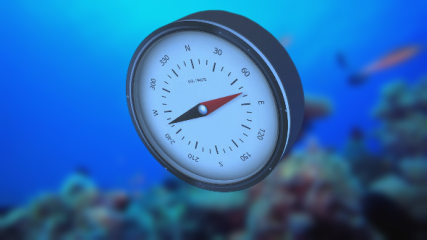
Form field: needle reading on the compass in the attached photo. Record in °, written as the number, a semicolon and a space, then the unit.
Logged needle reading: 75; °
